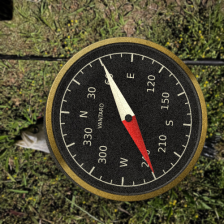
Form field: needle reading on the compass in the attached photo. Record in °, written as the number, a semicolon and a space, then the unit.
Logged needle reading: 240; °
